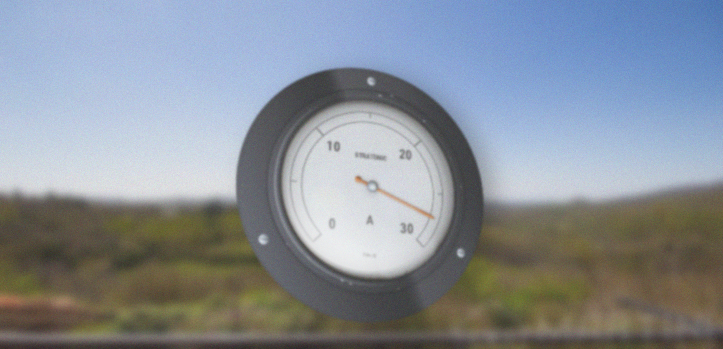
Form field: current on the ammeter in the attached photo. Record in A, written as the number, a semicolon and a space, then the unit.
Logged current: 27.5; A
